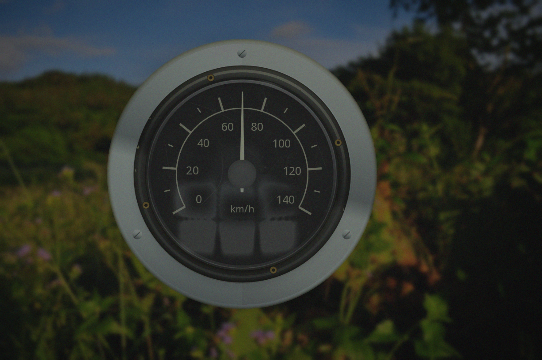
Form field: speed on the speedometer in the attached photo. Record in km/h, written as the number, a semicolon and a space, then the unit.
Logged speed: 70; km/h
